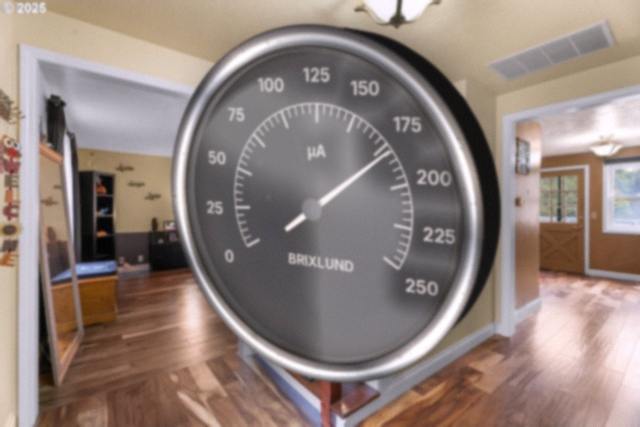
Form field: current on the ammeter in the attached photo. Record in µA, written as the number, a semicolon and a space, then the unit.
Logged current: 180; µA
